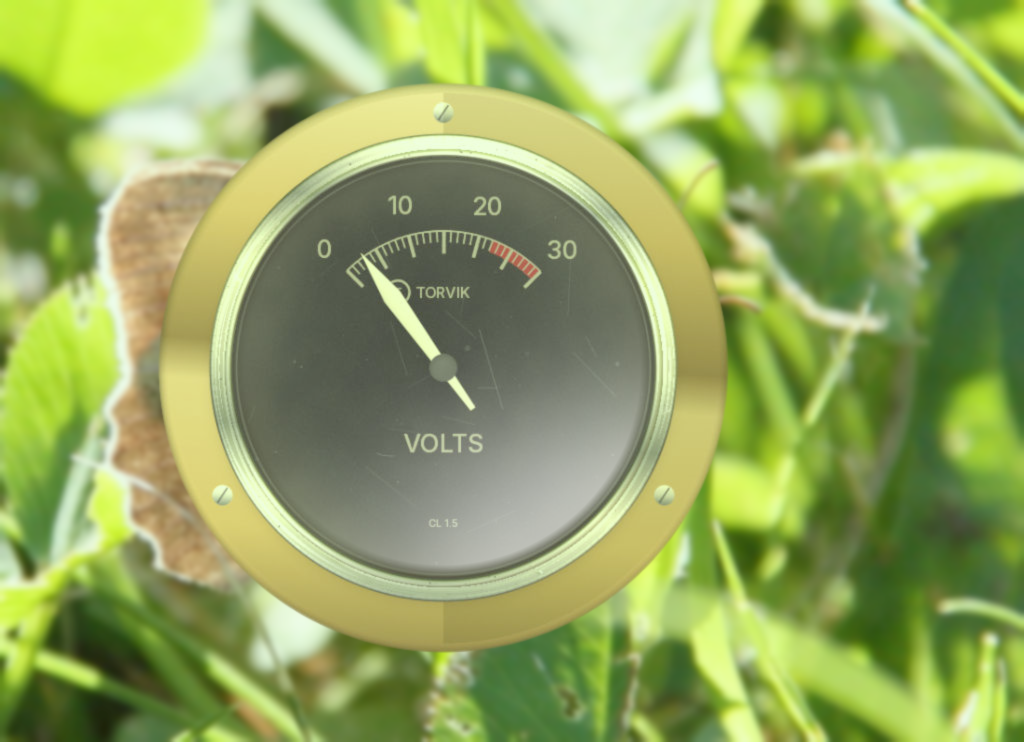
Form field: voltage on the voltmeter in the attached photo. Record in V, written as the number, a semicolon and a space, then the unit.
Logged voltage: 3; V
